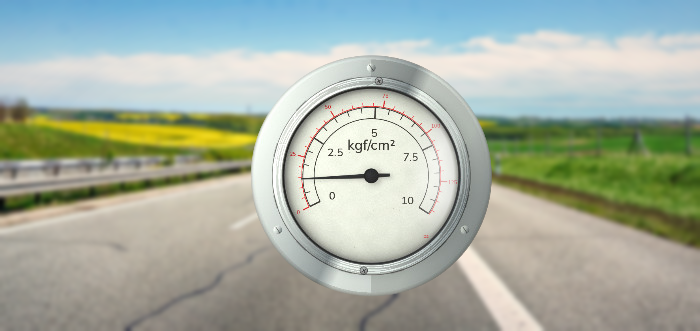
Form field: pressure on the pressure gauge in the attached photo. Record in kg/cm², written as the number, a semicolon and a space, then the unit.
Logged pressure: 1; kg/cm²
